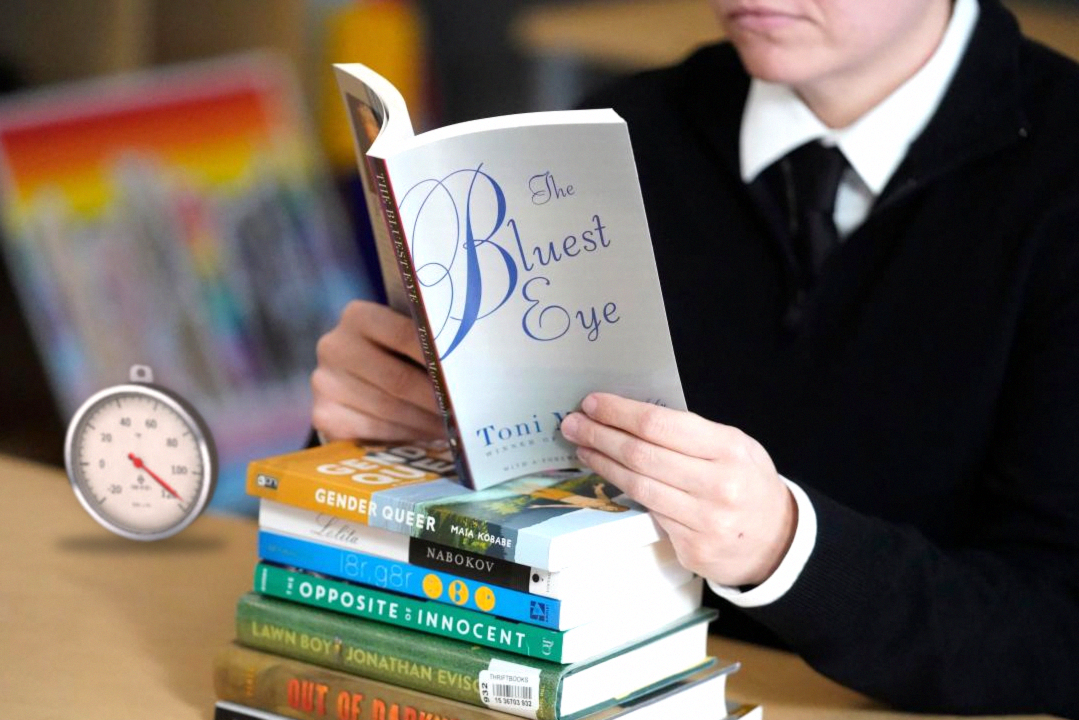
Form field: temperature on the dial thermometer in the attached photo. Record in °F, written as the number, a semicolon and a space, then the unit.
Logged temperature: 116; °F
